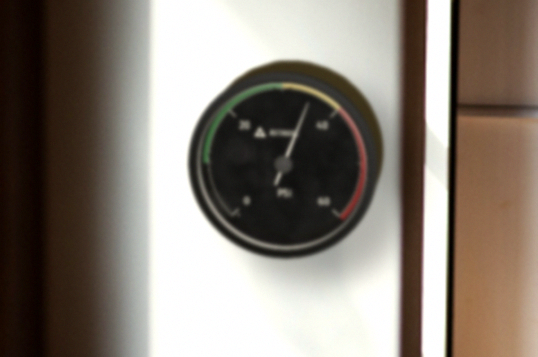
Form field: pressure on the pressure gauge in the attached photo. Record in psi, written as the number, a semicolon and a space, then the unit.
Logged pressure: 35; psi
